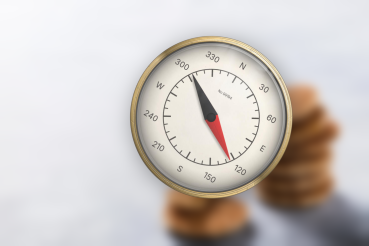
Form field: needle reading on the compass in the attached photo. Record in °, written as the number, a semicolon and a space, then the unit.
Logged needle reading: 125; °
